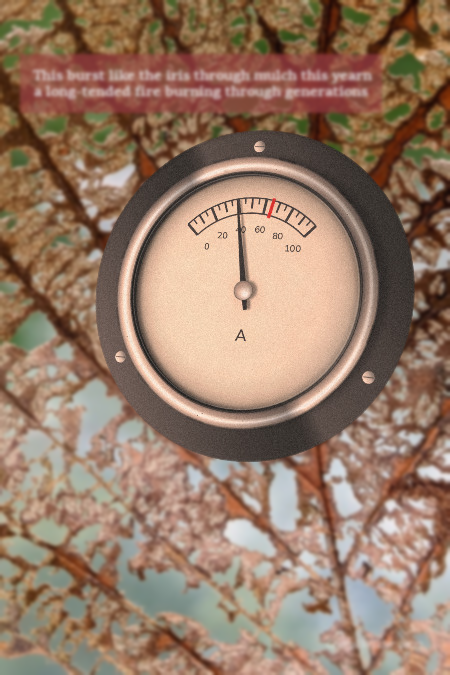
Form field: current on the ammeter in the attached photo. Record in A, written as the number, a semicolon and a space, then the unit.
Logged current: 40; A
